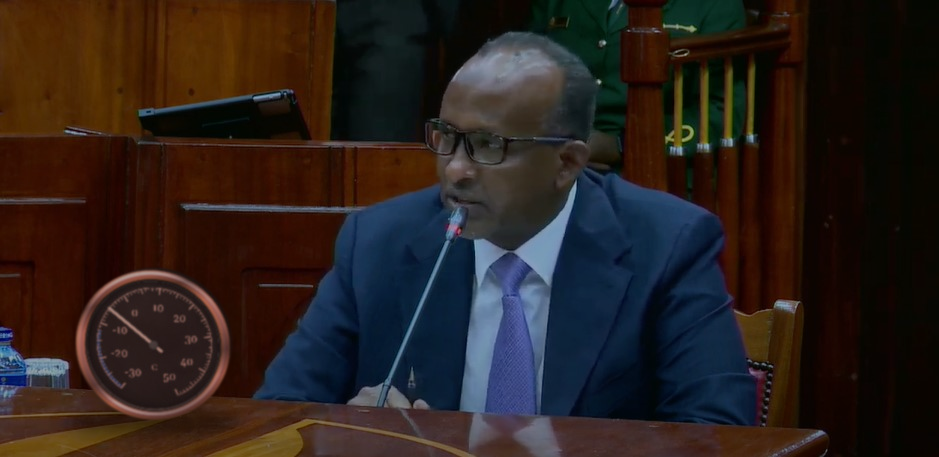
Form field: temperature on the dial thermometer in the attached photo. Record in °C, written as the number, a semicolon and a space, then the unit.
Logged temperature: -5; °C
